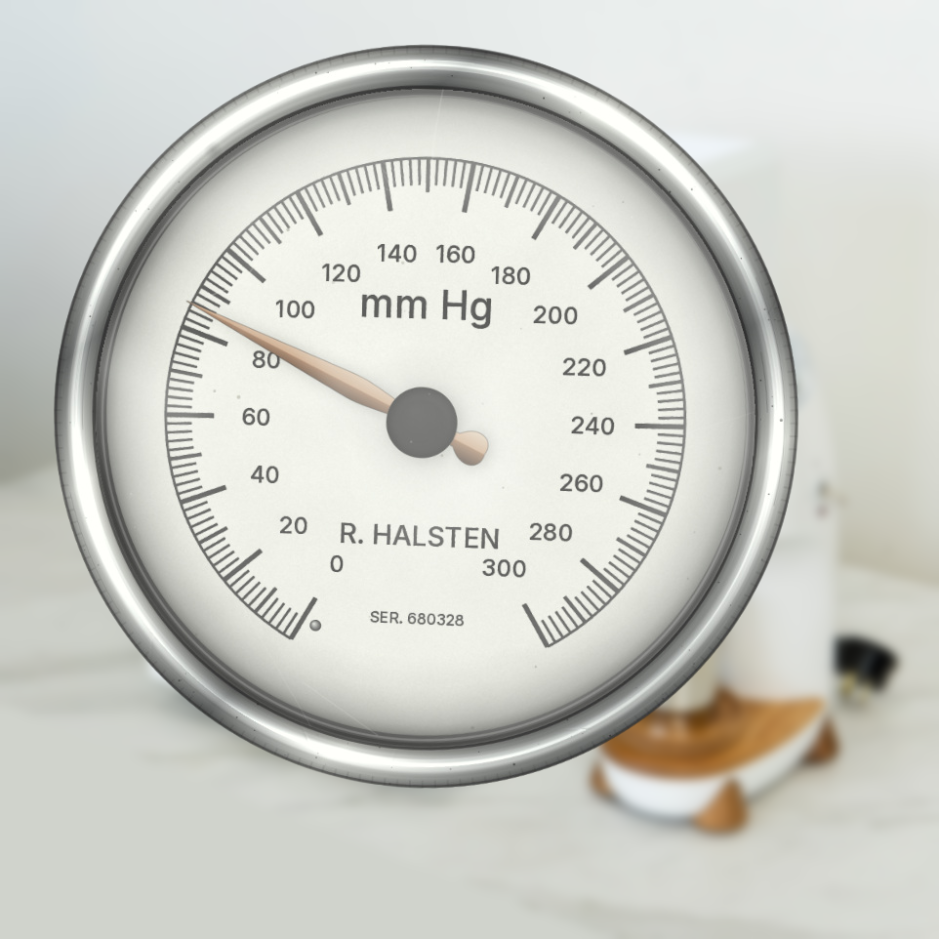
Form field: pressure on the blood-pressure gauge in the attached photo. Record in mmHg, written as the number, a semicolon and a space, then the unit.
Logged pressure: 86; mmHg
